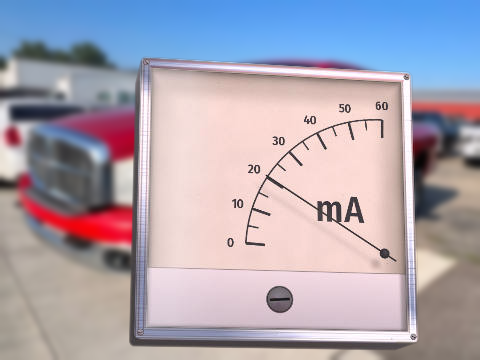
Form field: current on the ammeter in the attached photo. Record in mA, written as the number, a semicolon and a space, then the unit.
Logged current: 20; mA
